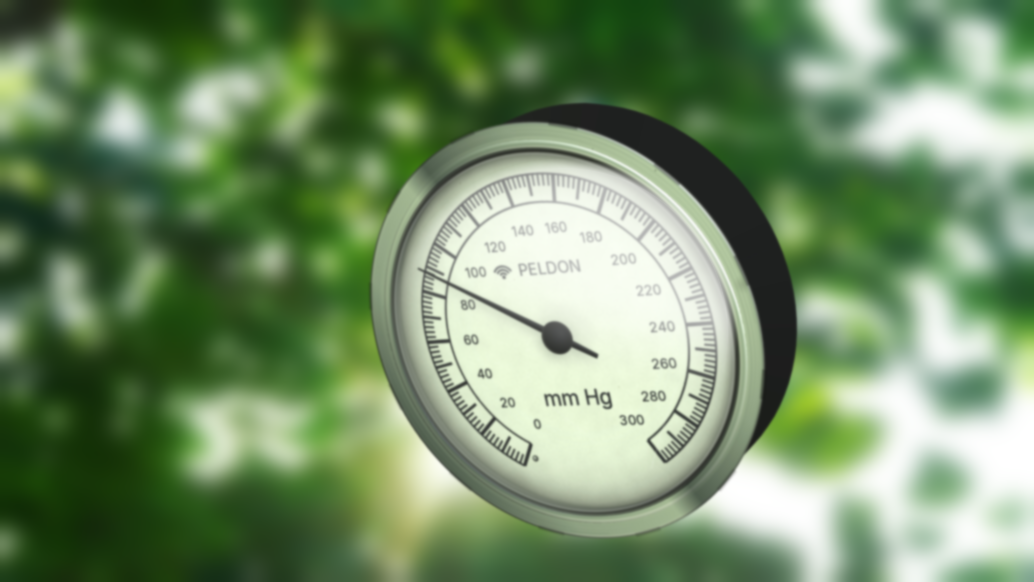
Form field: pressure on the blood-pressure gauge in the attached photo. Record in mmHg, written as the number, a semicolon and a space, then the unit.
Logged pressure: 90; mmHg
